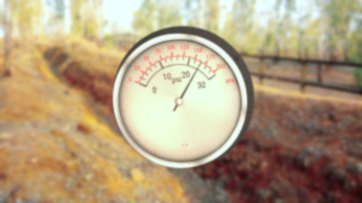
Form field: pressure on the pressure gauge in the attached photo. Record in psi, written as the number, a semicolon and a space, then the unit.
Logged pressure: 24; psi
